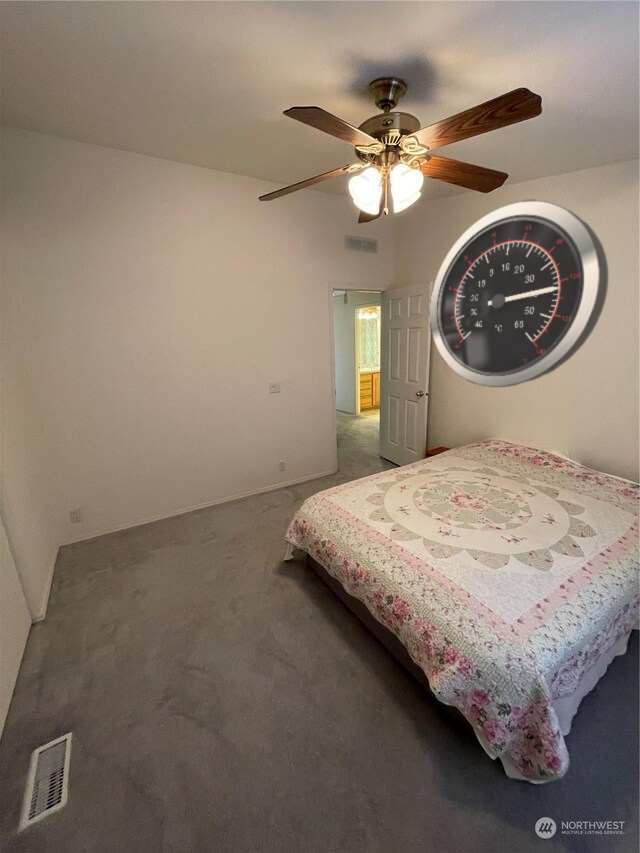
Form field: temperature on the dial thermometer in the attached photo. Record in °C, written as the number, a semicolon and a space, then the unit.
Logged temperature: 40; °C
